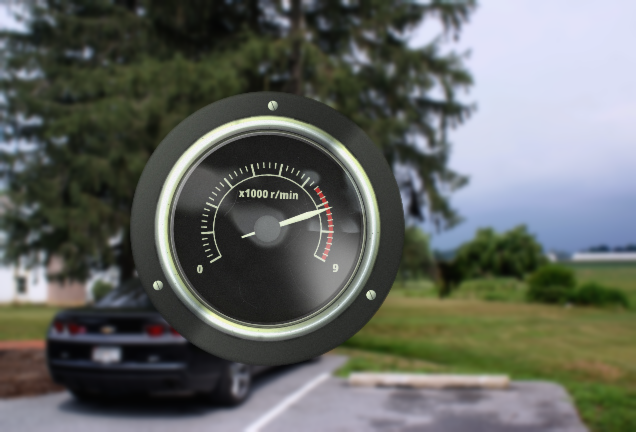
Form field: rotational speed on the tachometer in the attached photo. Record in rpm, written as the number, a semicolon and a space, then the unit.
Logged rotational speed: 7200; rpm
